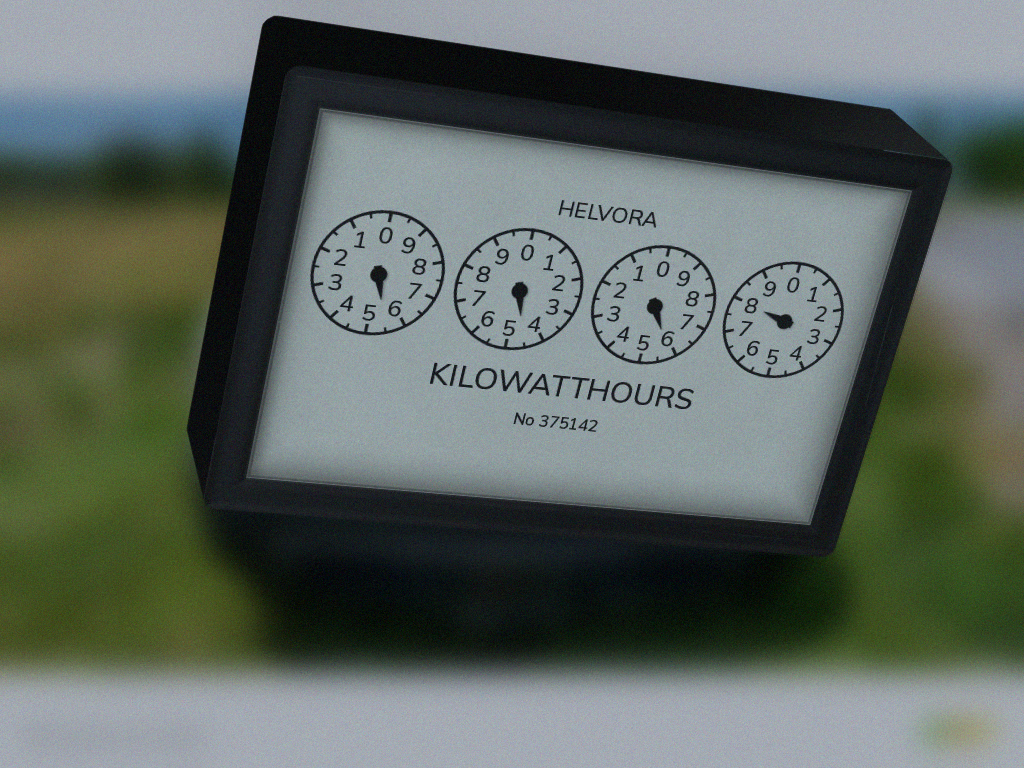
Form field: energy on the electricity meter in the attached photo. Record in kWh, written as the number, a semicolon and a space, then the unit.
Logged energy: 5458; kWh
